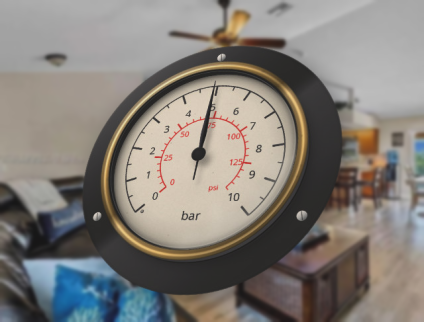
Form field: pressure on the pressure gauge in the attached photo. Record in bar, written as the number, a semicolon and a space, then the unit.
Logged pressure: 5; bar
